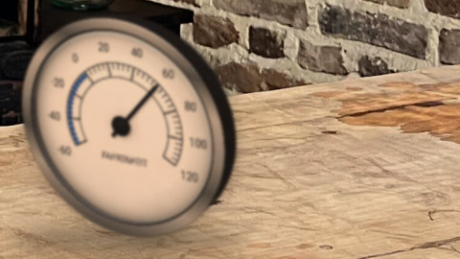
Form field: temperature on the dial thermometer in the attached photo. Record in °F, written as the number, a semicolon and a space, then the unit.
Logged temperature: 60; °F
